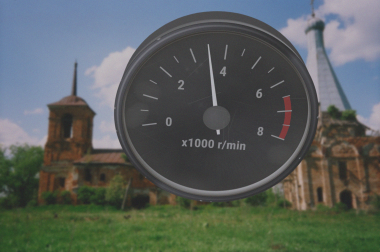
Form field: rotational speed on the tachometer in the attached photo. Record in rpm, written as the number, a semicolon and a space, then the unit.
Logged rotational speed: 3500; rpm
